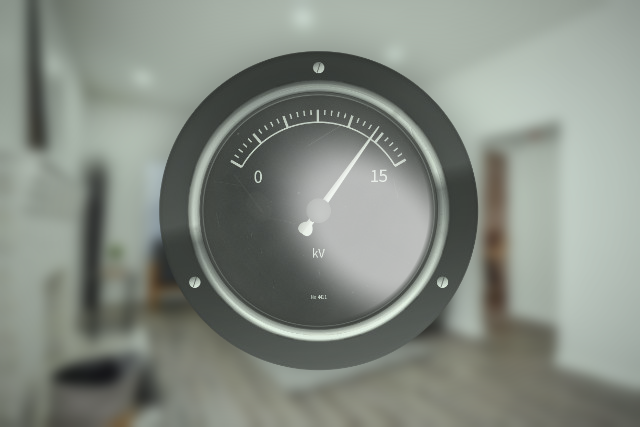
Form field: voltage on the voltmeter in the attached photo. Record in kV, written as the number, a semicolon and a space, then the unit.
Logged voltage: 12; kV
